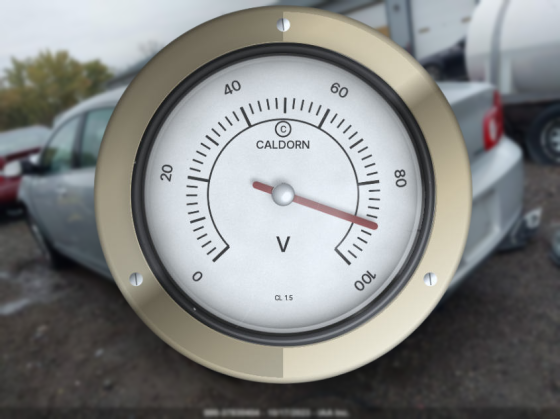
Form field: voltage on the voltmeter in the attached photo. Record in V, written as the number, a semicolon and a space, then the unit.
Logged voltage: 90; V
